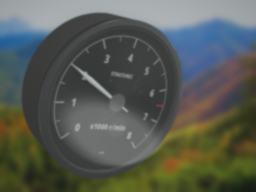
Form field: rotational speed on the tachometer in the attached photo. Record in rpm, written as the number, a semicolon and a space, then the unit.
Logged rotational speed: 2000; rpm
